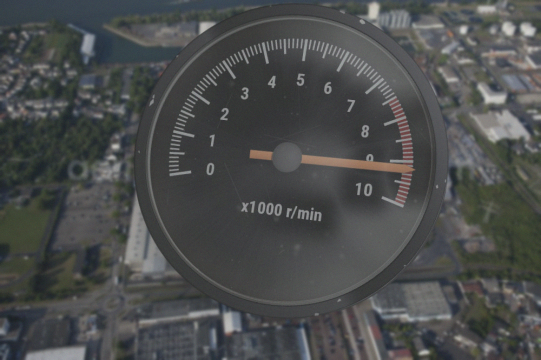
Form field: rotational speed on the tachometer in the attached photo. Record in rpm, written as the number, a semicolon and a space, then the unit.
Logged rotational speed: 9200; rpm
